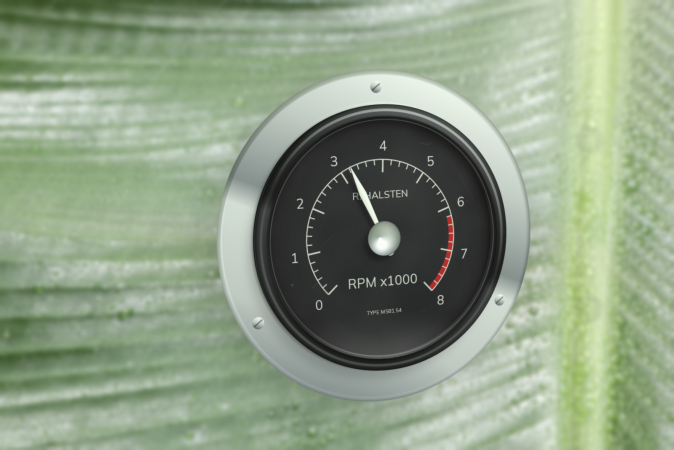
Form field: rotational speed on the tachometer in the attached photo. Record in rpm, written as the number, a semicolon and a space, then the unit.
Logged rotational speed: 3200; rpm
